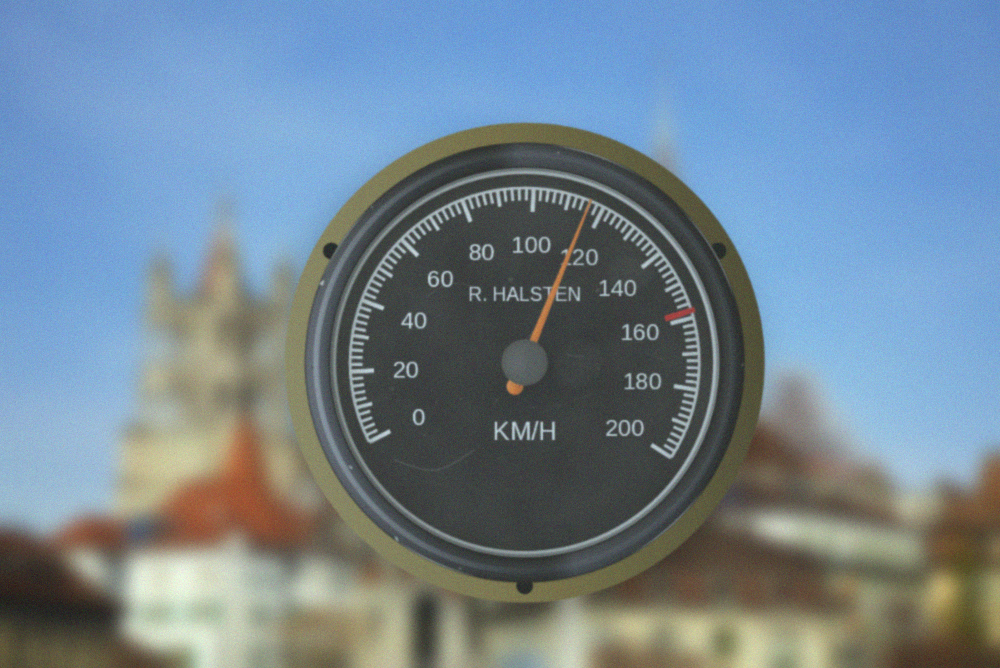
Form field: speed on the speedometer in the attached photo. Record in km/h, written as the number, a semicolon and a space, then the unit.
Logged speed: 116; km/h
